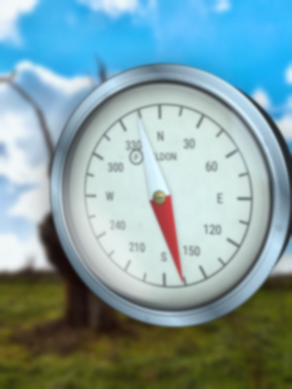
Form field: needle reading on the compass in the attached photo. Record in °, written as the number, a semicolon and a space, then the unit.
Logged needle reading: 165; °
